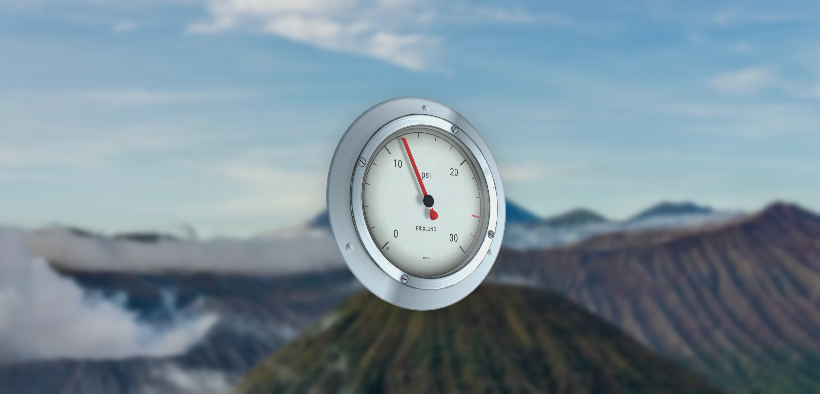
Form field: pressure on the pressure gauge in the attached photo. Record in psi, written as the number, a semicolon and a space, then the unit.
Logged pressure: 12; psi
